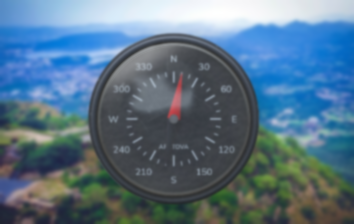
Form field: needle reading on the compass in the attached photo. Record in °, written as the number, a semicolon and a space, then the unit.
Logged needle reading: 10; °
